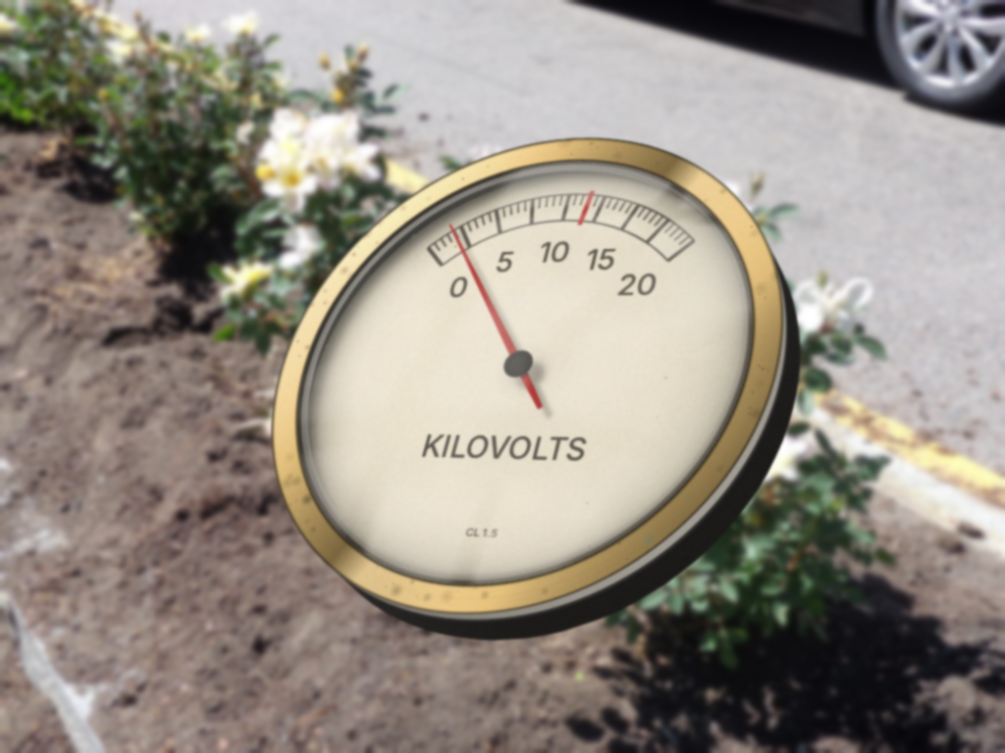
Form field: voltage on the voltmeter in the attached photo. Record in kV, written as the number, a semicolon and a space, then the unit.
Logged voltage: 2; kV
